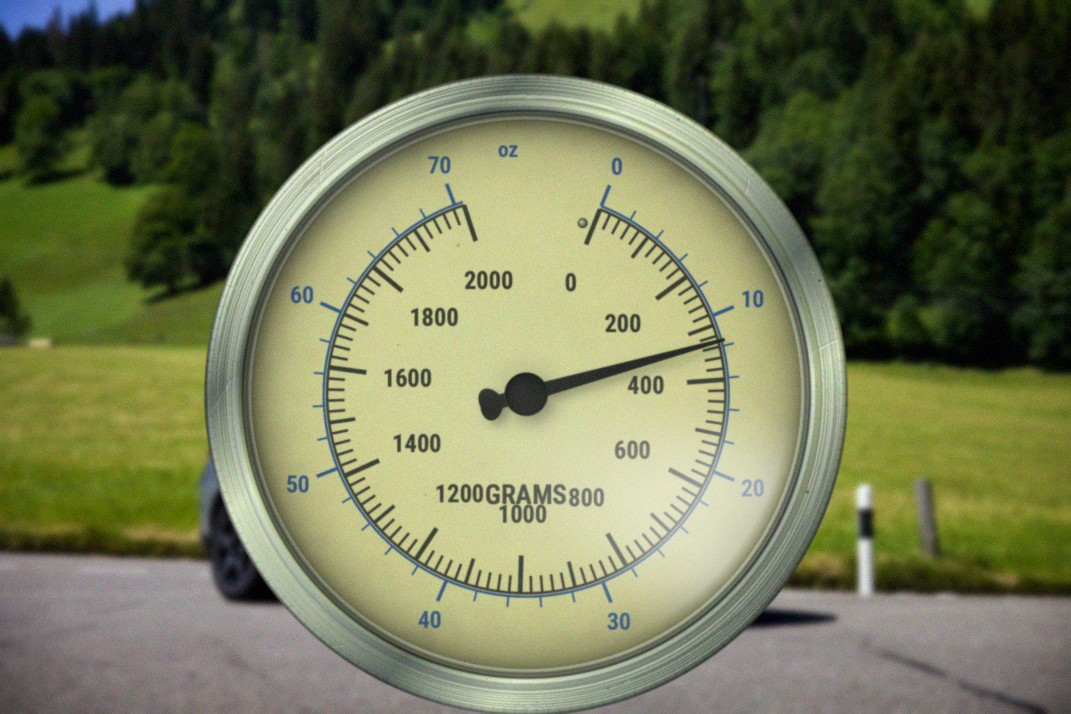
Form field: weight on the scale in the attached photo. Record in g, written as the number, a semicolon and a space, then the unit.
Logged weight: 330; g
